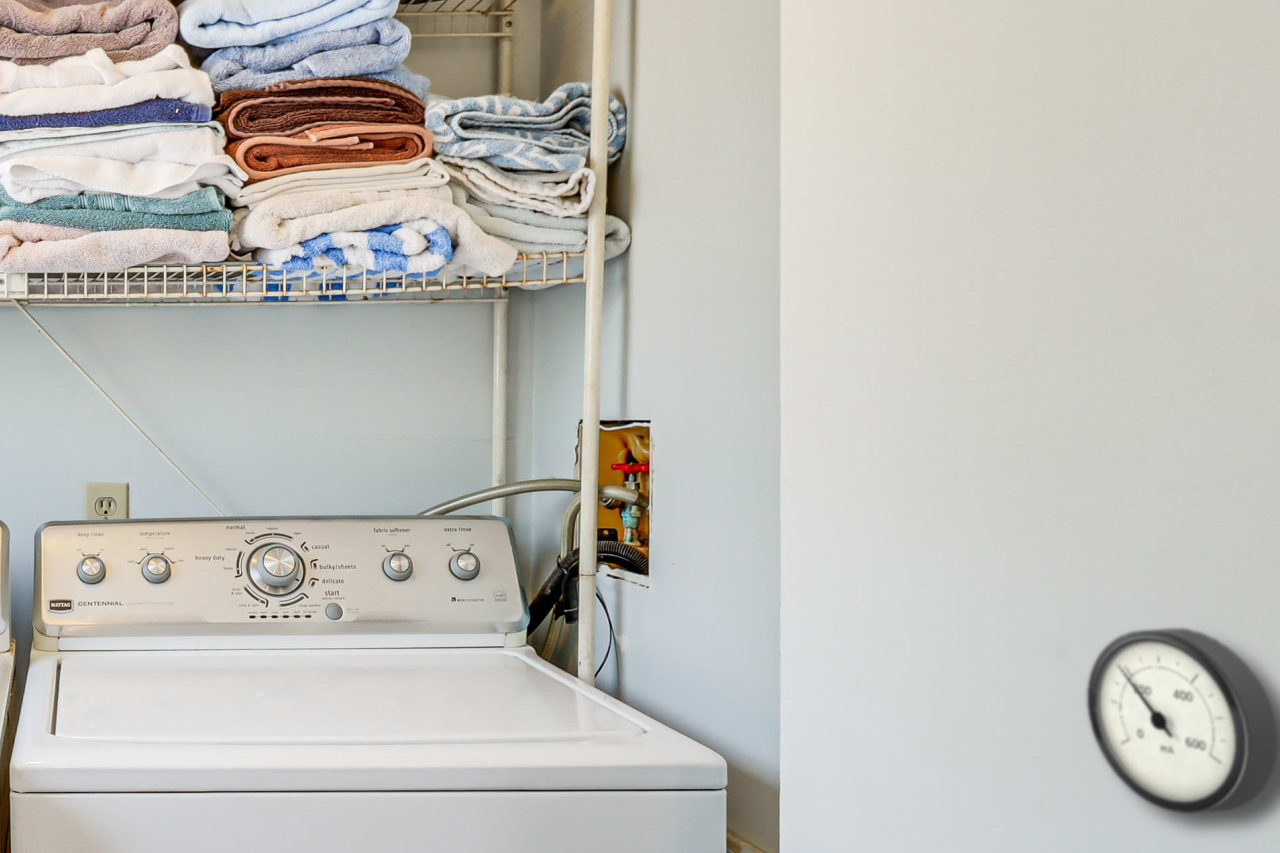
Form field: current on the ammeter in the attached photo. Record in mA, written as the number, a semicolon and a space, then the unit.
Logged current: 200; mA
